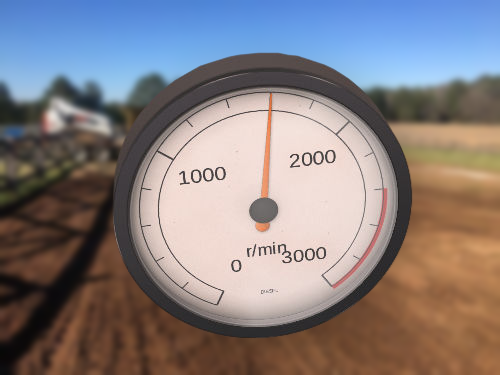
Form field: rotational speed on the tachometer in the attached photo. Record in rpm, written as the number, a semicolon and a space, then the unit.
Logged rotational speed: 1600; rpm
